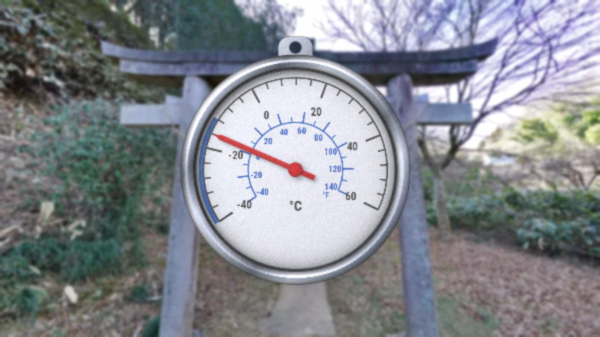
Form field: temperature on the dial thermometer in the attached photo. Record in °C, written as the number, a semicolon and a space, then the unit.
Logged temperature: -16; °C
